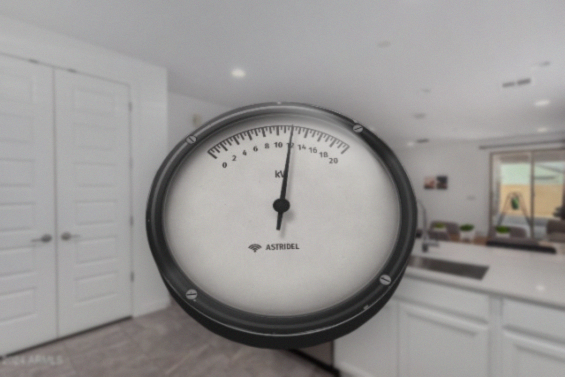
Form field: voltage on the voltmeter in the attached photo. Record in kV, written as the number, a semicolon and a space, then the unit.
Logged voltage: 12; kV
